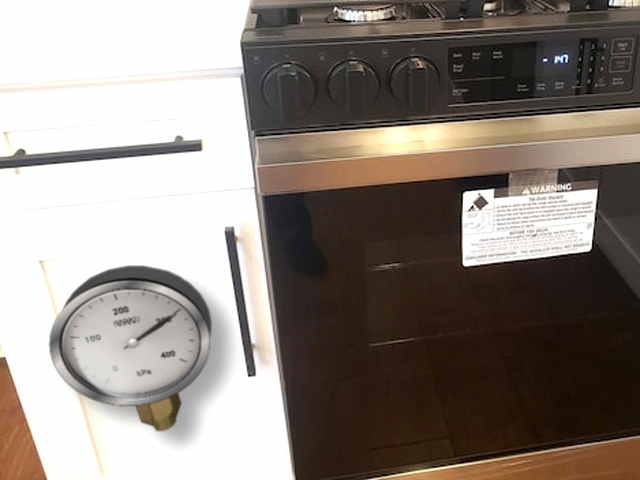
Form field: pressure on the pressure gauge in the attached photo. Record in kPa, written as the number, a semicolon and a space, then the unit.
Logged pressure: 300; kPa
